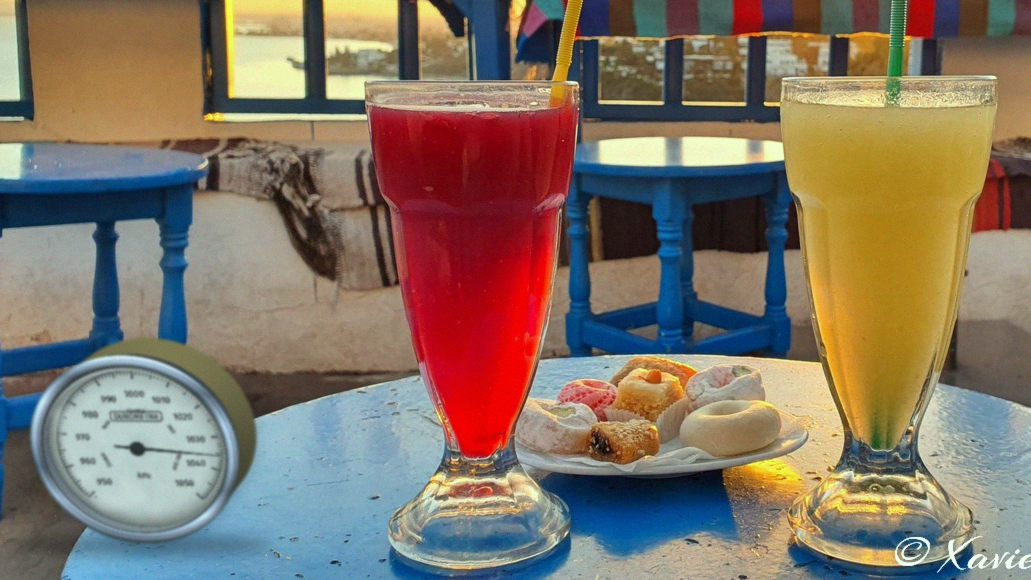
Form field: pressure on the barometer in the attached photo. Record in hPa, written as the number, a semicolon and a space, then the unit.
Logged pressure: 1035; hPa
